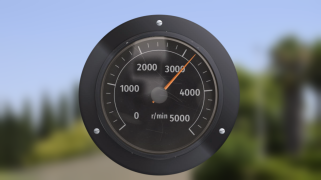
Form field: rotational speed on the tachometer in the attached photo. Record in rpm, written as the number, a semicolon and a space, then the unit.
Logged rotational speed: 3200; rpm
